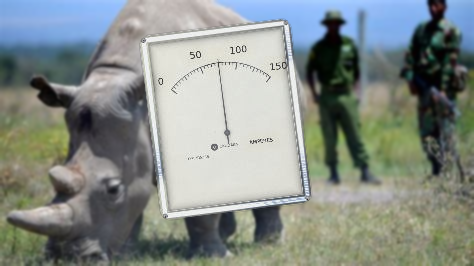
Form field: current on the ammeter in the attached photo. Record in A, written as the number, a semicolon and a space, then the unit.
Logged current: 75; A
